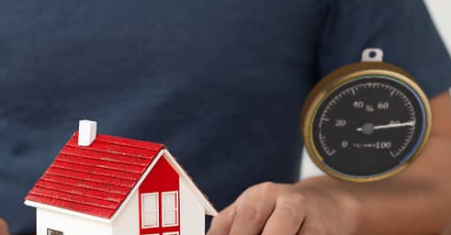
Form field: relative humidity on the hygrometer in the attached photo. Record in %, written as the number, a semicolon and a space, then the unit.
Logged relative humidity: 80; %
